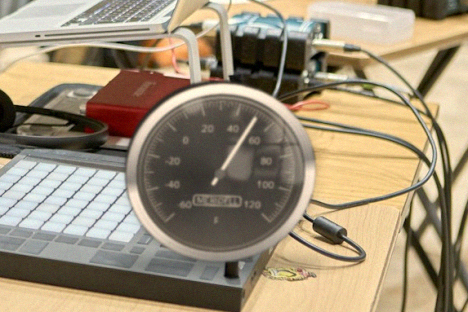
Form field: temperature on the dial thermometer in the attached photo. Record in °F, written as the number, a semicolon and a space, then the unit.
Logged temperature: 50; °F
